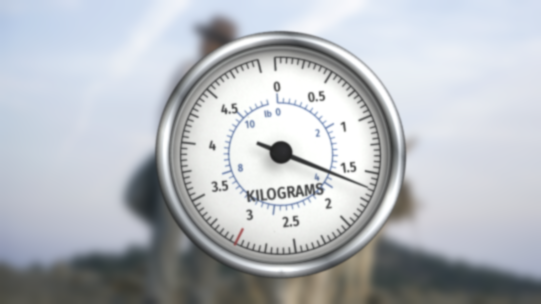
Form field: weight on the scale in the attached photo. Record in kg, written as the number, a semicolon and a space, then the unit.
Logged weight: 1.65; kg
